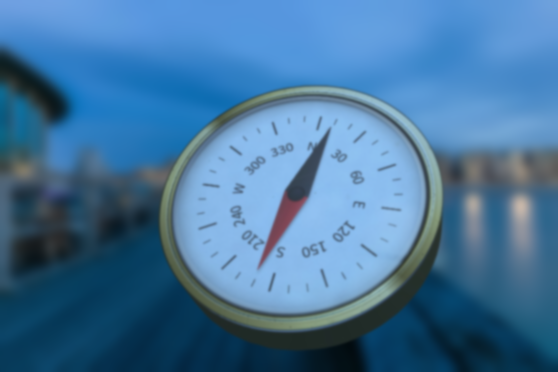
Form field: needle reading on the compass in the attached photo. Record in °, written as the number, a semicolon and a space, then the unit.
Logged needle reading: 190; °
